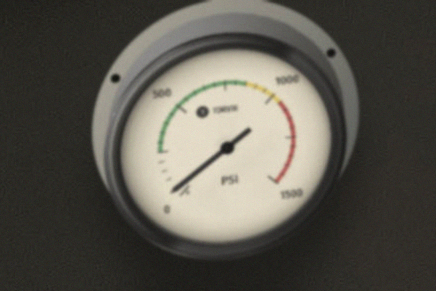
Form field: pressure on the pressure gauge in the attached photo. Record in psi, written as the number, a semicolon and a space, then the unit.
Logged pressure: 50; psi
